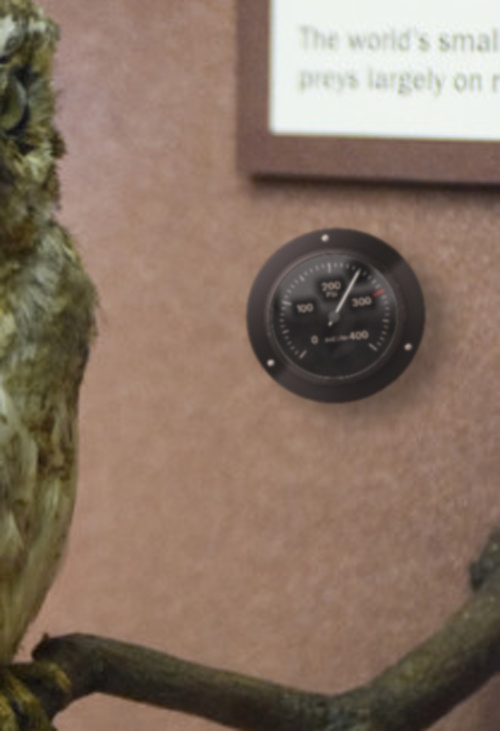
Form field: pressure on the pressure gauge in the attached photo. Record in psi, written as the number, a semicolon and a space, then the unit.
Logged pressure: 250; psi
